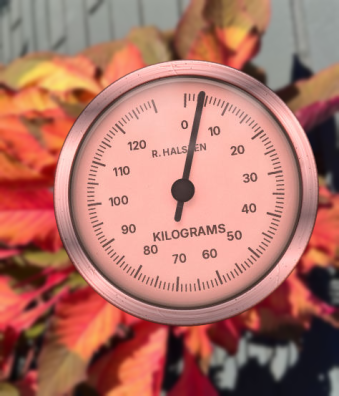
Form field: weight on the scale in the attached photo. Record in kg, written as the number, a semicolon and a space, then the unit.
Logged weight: 4; kg
